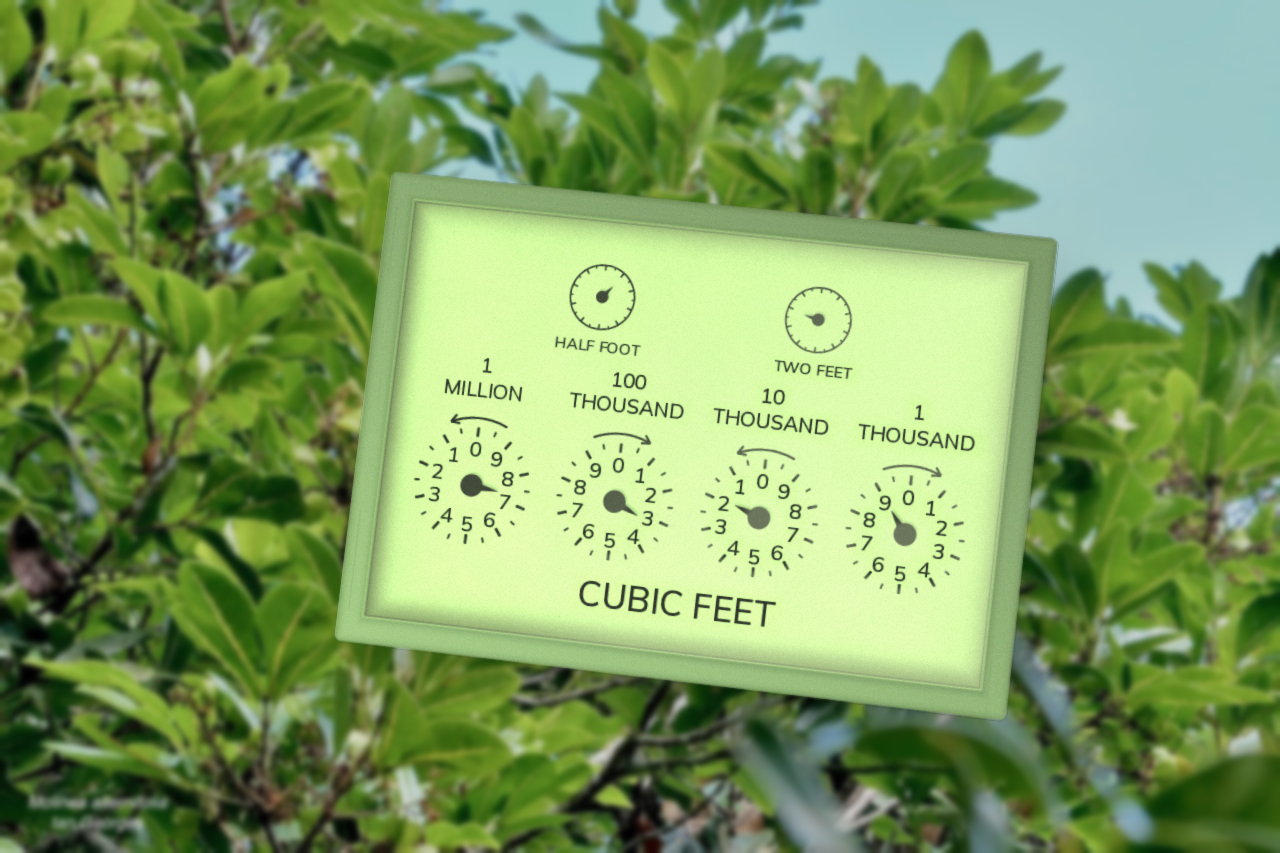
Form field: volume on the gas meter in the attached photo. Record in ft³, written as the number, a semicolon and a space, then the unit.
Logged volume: 731900; ft³
